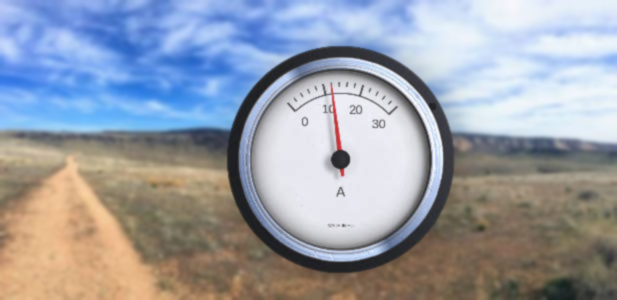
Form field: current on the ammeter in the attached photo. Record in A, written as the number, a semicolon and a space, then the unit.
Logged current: 12; A
